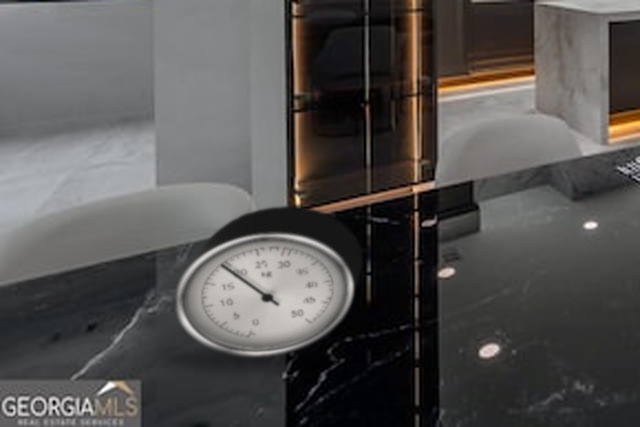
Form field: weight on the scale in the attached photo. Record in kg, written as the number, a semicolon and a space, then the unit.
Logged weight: 20; kg
